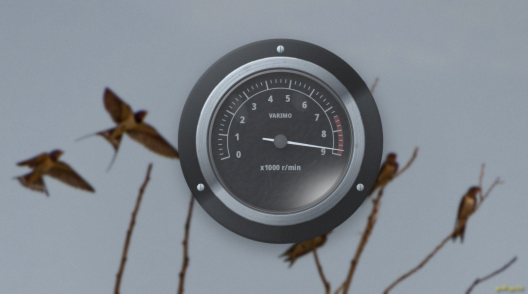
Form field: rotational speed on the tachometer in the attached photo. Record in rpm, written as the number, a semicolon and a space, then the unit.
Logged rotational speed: 8800; rpm
